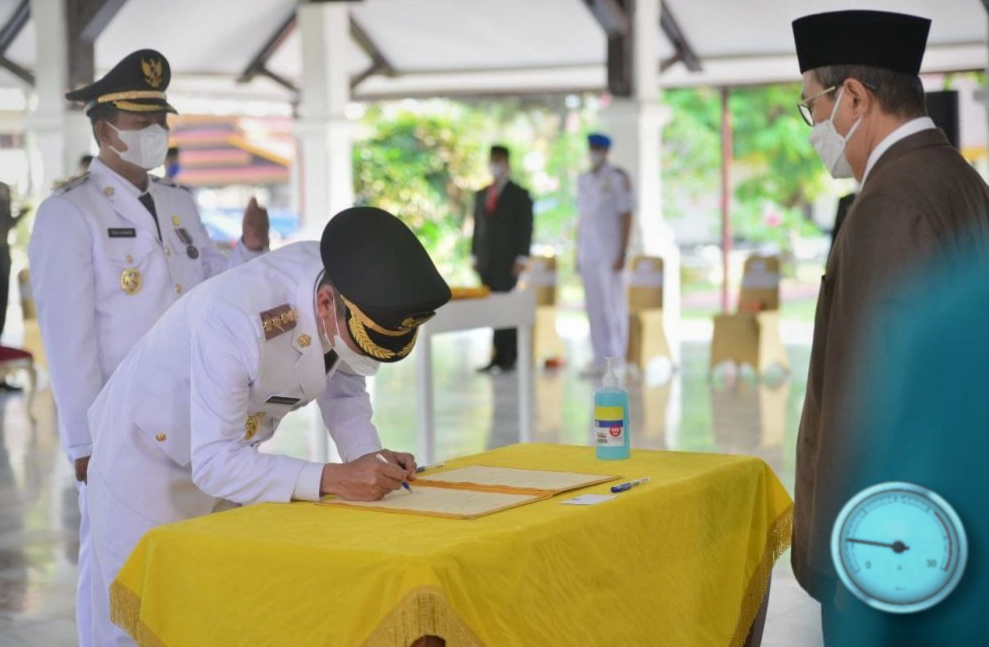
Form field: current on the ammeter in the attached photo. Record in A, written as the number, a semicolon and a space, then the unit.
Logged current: 5; A
